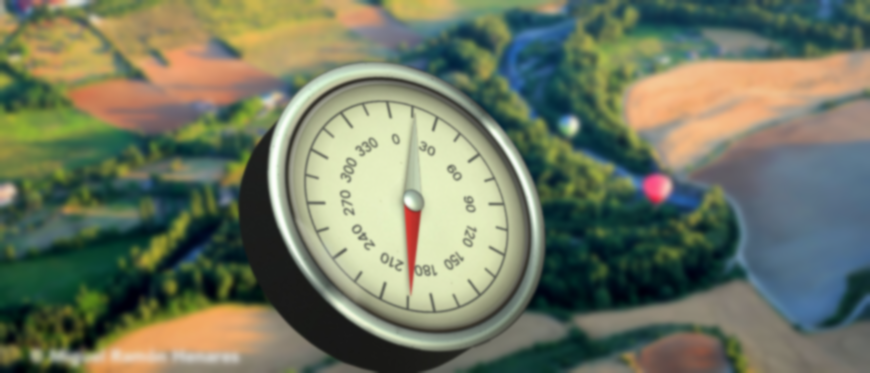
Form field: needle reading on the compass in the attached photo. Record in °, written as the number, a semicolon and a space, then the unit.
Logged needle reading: 195; °
